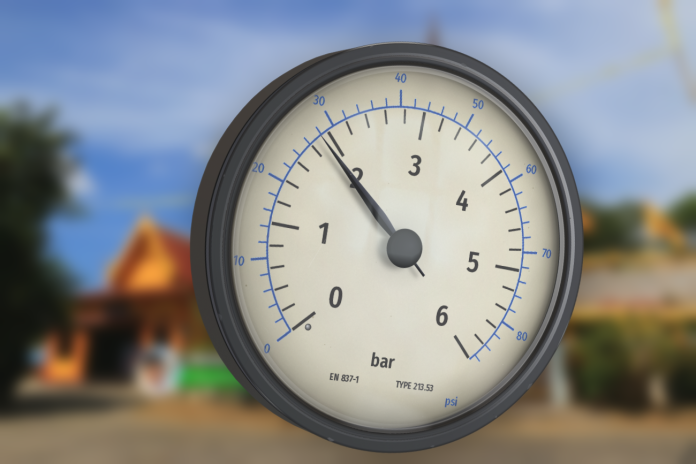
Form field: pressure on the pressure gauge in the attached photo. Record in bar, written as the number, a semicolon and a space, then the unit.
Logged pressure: 1.9; bar
